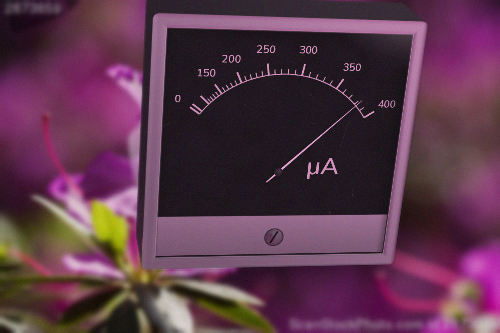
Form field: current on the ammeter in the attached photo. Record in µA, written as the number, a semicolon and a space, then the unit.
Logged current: 380; µA
